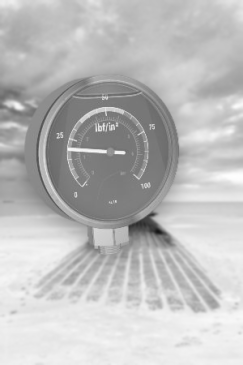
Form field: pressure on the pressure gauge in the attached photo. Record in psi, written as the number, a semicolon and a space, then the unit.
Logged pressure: 20; psi
